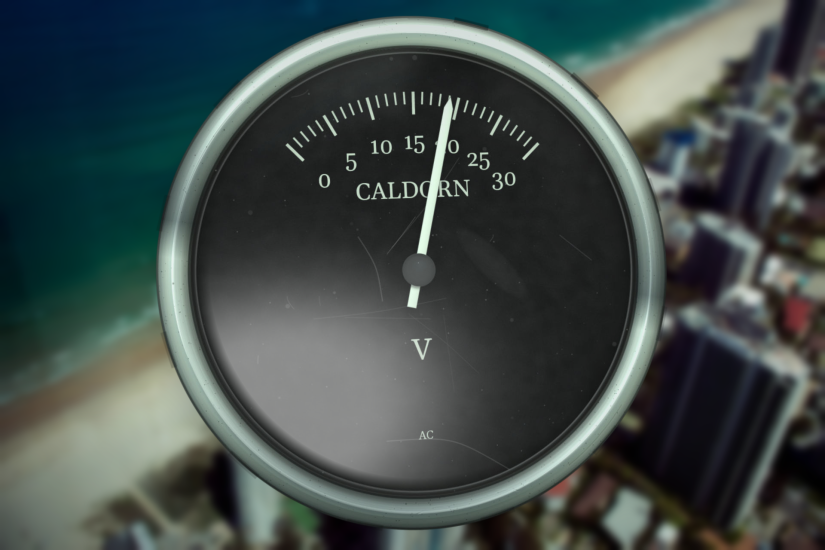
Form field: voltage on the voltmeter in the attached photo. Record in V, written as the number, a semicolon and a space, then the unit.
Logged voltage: 19; V
